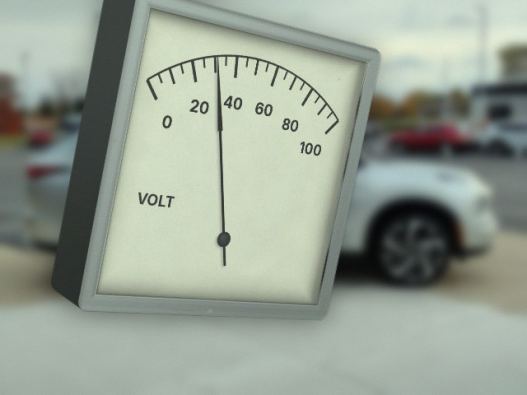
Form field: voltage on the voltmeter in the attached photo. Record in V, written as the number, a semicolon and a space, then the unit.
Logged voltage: 30; V
